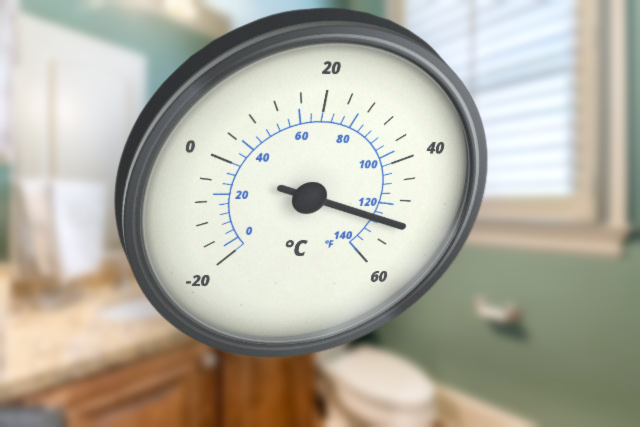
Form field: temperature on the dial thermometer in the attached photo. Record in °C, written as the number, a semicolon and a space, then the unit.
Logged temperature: 52; °C
